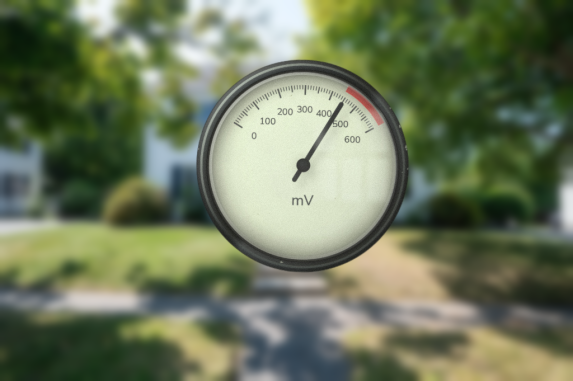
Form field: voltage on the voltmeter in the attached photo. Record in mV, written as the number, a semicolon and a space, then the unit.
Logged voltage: 450; mV
